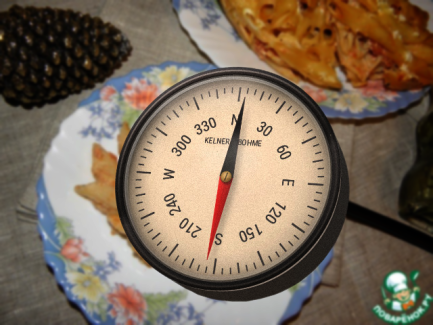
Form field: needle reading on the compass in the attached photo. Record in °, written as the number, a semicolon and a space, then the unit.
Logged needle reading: 185; °
